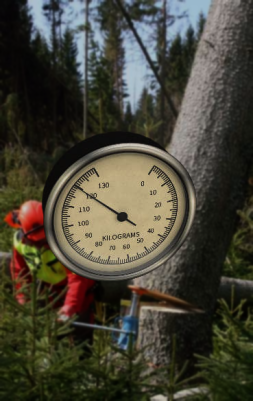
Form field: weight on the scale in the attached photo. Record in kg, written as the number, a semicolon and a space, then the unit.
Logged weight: 120; kg
